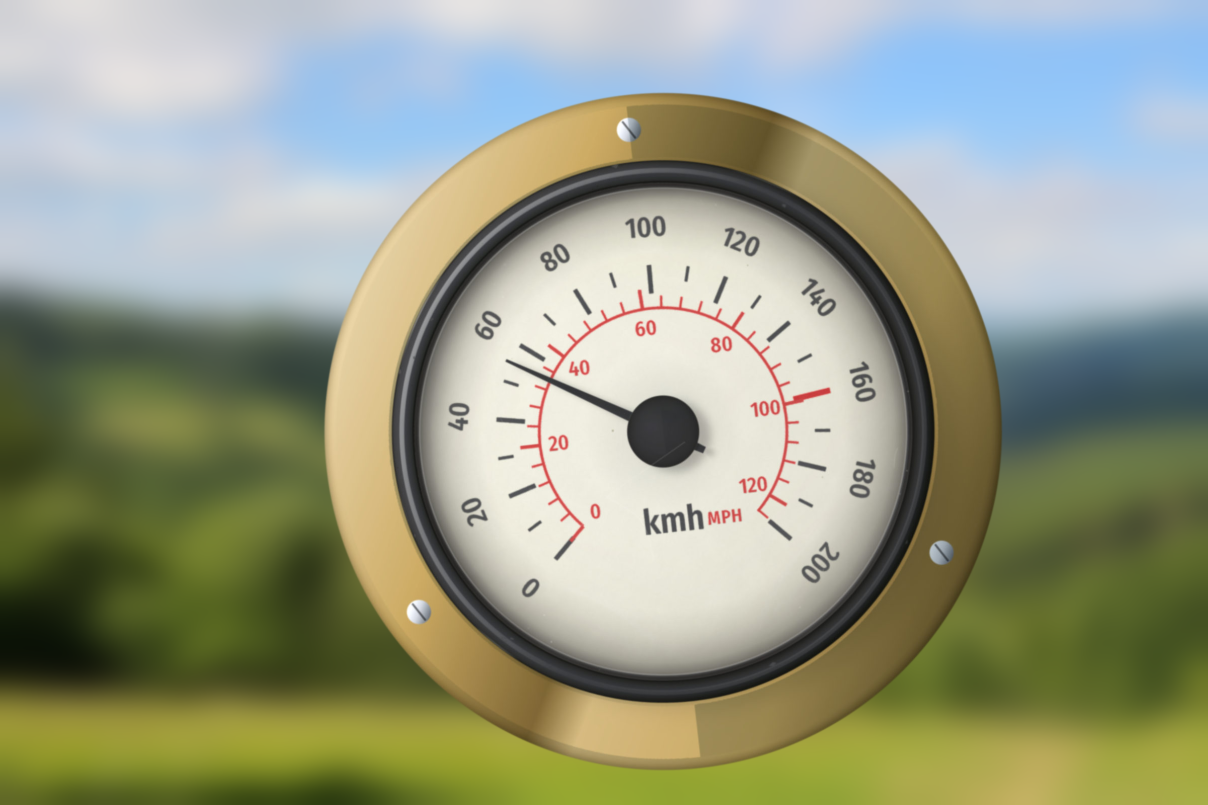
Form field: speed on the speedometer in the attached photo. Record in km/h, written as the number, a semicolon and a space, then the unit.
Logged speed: 55; km/h
